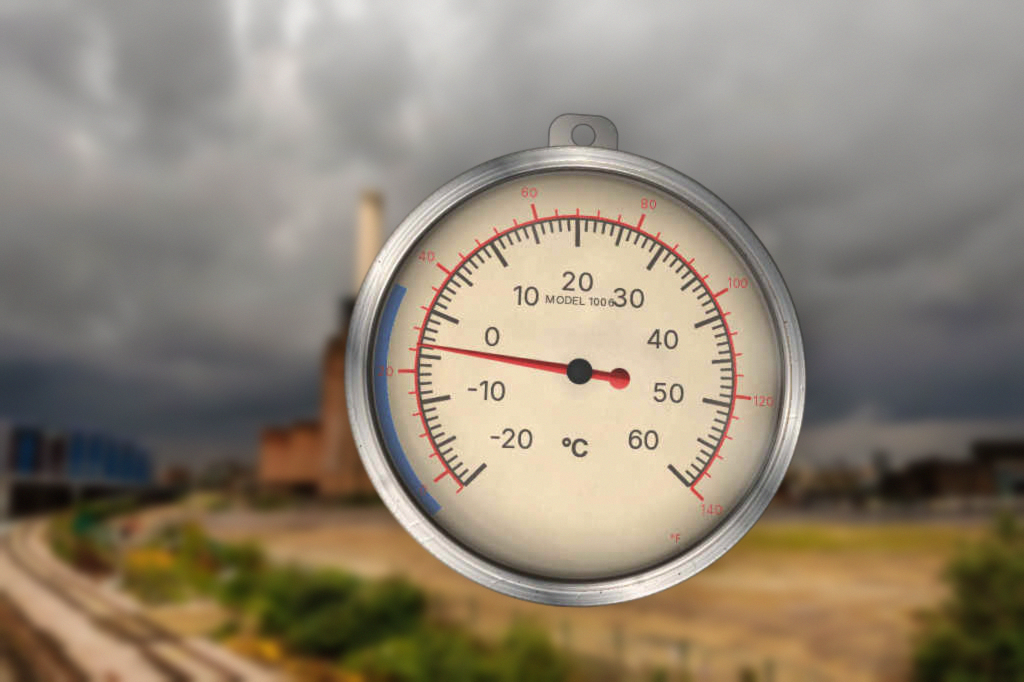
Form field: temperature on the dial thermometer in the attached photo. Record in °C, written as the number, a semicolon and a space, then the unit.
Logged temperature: -4; °C
